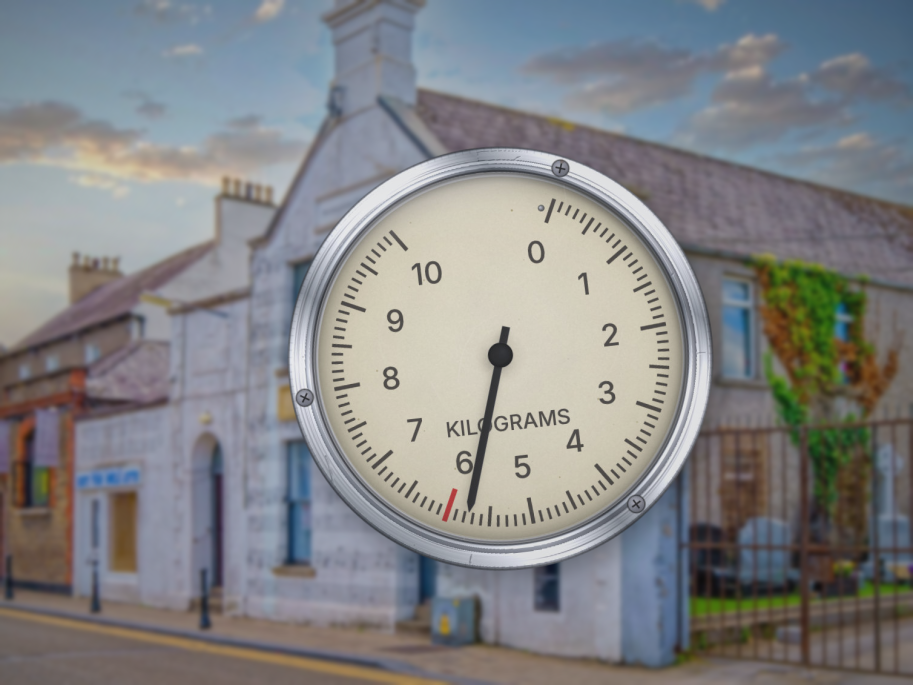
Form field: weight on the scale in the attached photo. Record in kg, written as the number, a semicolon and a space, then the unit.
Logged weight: 5.75; kg
